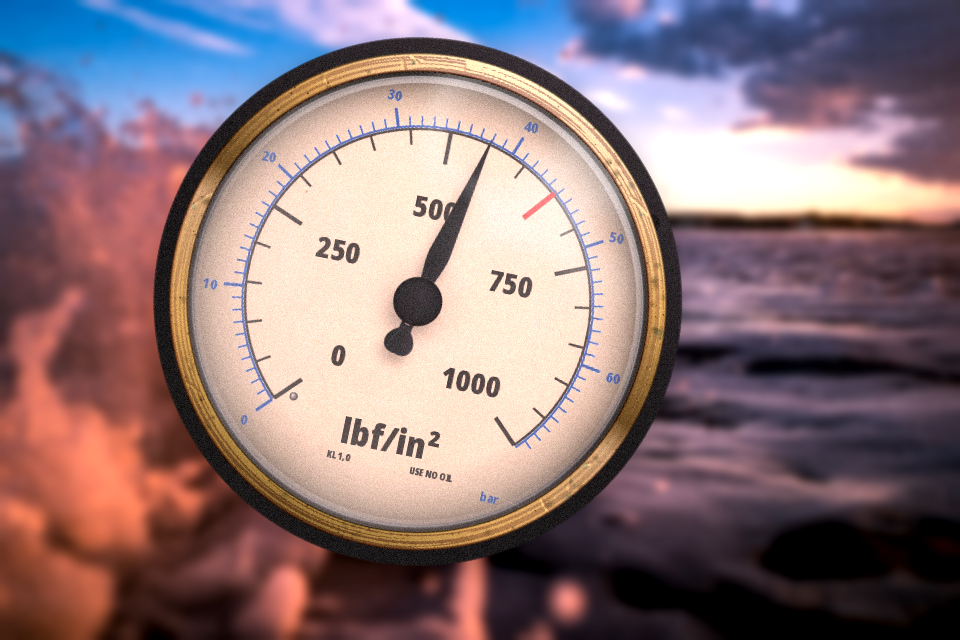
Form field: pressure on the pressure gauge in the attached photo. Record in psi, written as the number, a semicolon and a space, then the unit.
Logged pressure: 550; psi
